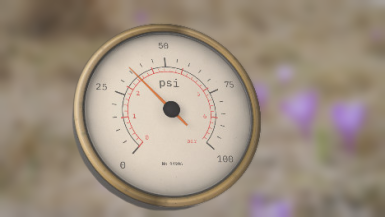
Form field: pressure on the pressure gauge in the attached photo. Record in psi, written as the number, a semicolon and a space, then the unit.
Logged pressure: 35; psi
